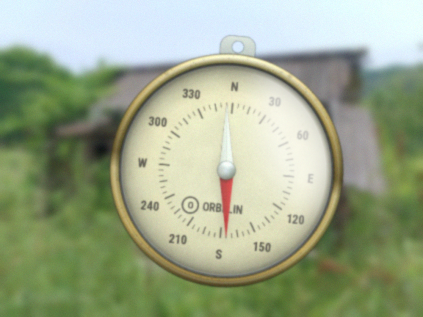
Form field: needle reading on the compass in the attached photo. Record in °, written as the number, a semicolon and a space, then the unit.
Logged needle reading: 175; °
